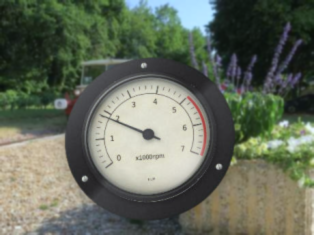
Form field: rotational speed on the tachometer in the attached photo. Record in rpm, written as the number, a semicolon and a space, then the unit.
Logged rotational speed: 1800; rpm
